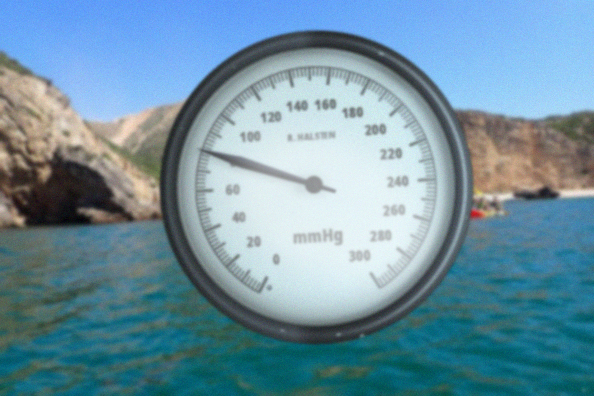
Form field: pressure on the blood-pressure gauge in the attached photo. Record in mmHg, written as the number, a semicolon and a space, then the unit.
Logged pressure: 80; mmHg
